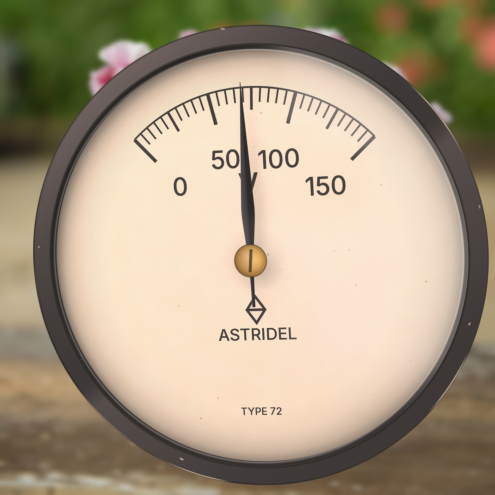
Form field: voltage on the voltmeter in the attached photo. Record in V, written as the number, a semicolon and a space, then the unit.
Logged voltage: 70; V
